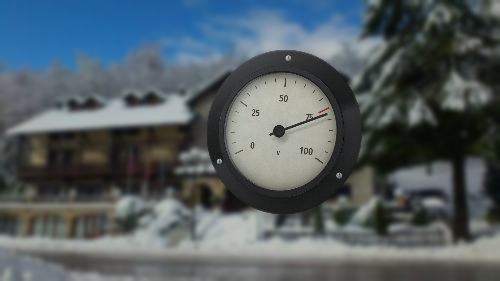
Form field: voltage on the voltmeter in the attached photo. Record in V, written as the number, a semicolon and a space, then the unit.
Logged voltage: 77.5; V
